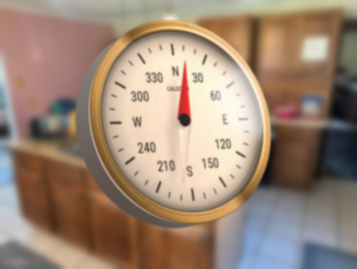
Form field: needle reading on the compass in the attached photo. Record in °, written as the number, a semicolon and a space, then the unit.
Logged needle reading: 10; °
